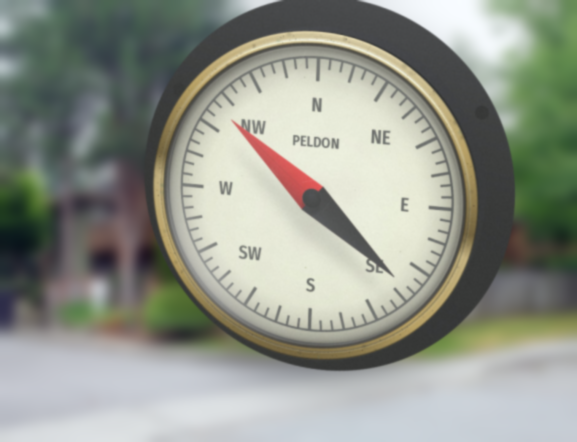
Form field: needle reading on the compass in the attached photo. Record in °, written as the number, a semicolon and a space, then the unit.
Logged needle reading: 310; °
